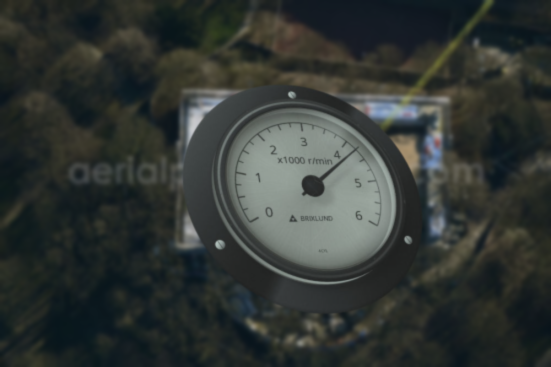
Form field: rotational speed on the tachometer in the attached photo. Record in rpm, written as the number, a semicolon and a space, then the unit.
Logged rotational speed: 4250; rpm
